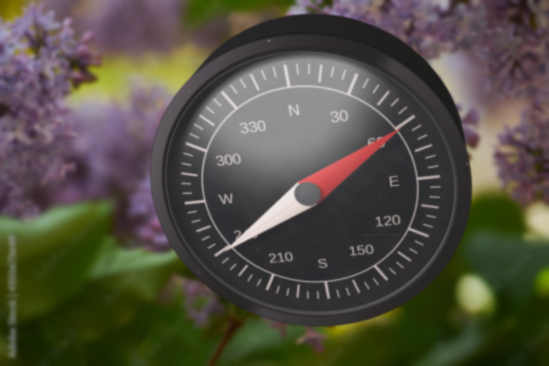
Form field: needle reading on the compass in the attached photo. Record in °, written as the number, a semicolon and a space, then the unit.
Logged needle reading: 60; °
